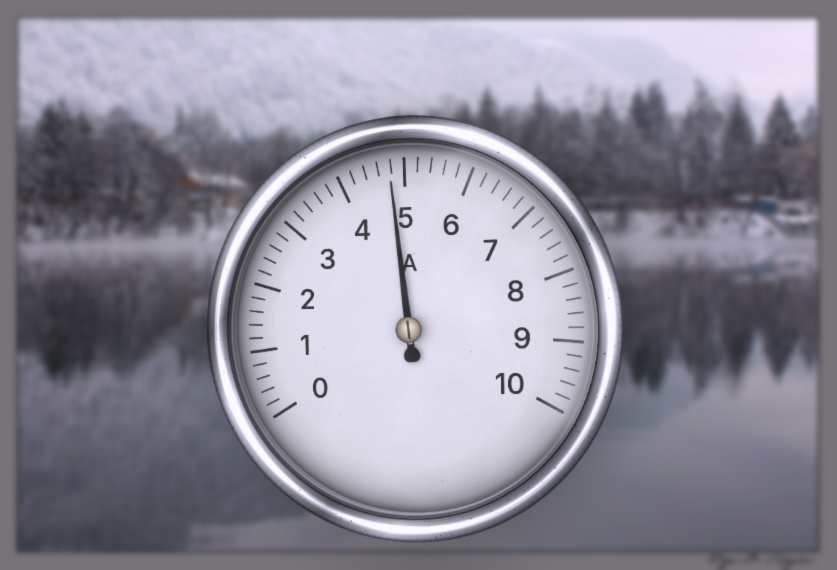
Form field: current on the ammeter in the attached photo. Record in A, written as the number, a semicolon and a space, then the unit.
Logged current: 4.8; A
